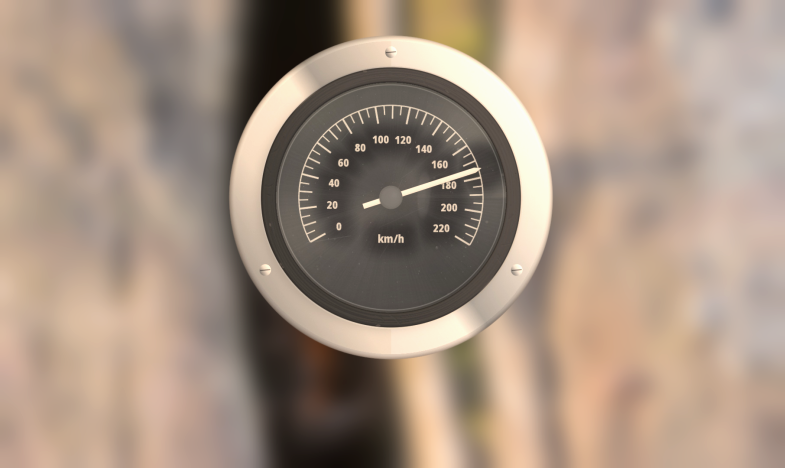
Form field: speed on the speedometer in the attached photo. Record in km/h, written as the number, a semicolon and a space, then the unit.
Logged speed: 175; km/h
